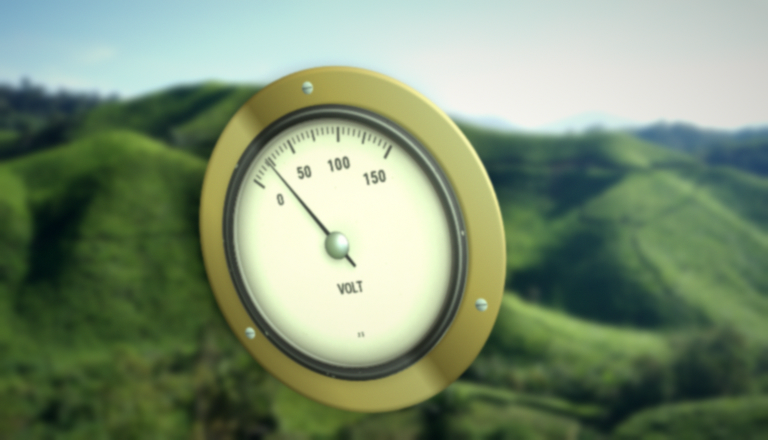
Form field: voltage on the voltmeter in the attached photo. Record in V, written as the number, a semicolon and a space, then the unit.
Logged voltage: 25; V
